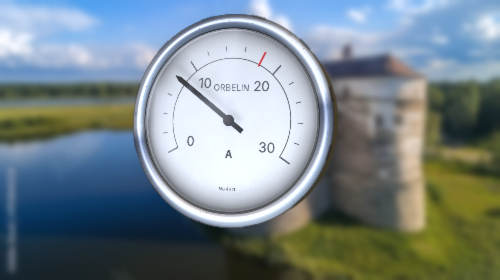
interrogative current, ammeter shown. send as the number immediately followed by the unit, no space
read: 8A
